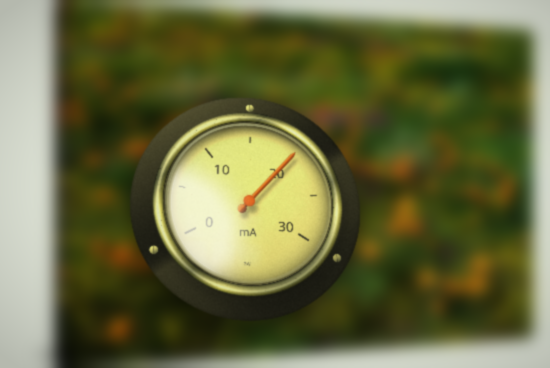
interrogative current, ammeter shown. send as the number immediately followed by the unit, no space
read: 20mA
